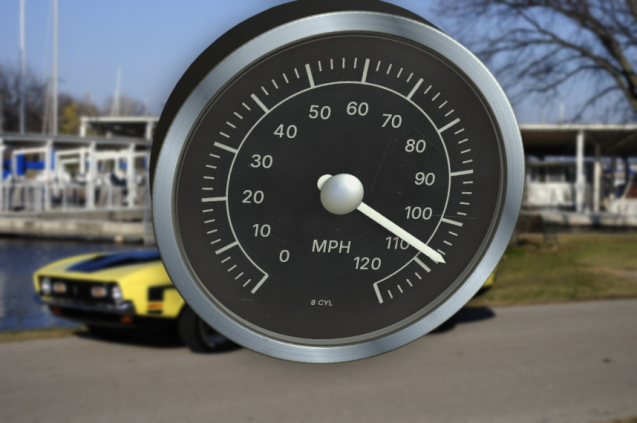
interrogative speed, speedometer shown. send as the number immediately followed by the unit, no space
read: 107mph
